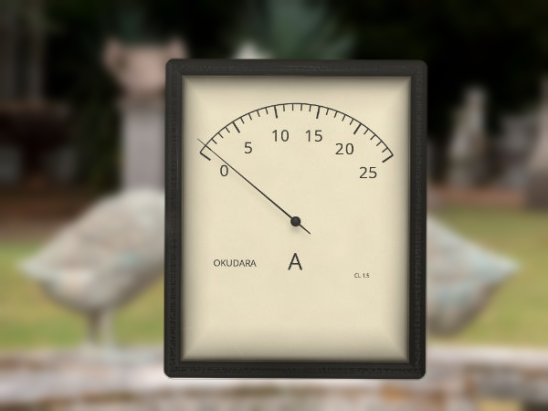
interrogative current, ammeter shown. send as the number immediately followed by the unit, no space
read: 1A
